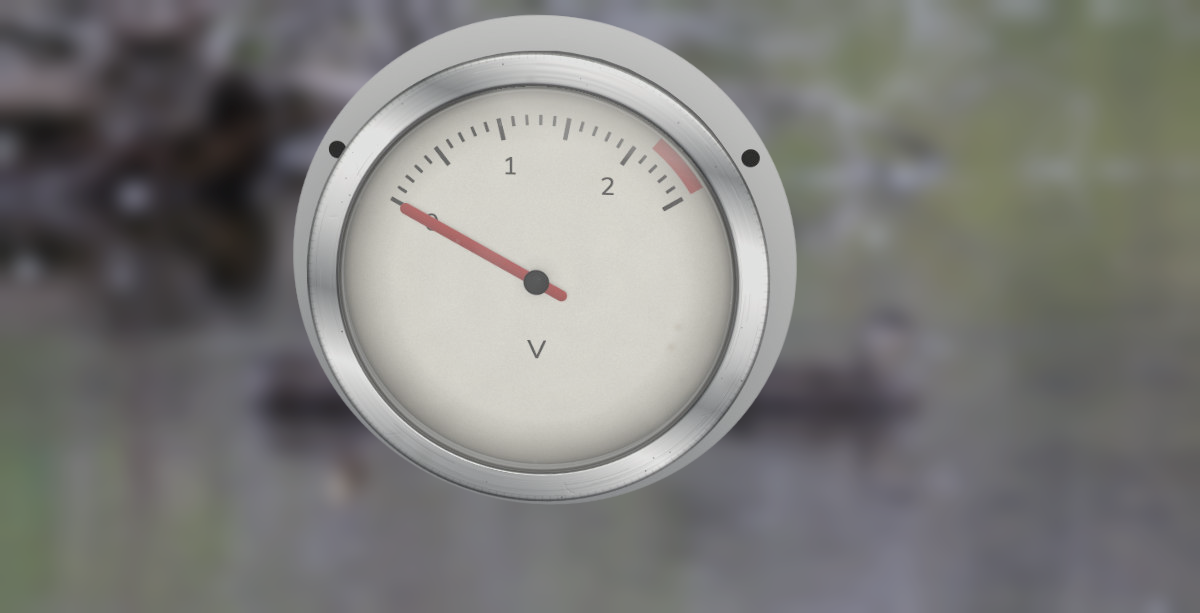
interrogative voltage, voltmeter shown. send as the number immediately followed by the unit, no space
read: 0V
